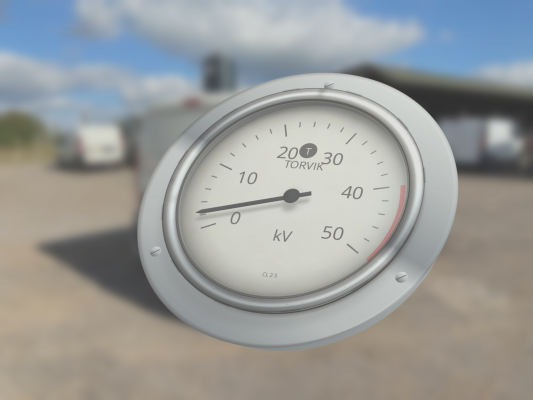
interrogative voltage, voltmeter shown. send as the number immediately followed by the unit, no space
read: 2kV
